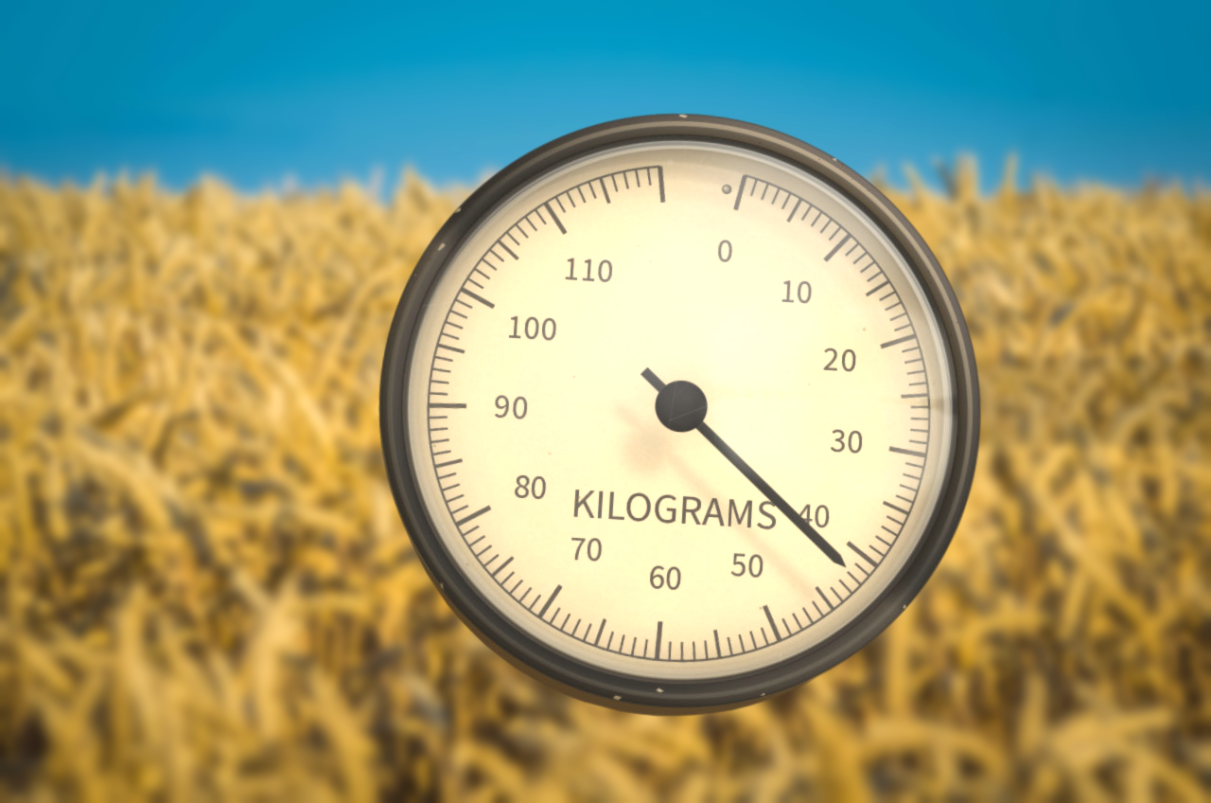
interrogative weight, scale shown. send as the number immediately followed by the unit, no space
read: 42kg
